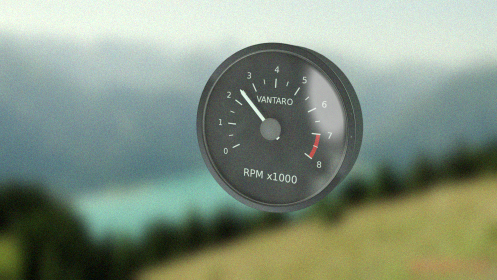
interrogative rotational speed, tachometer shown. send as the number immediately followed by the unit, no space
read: 2500rpm
